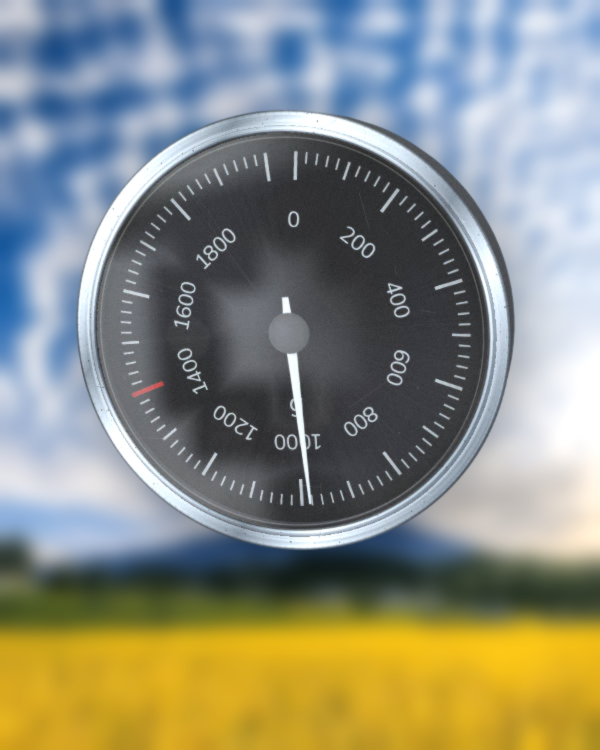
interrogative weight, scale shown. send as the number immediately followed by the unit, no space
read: 980g
